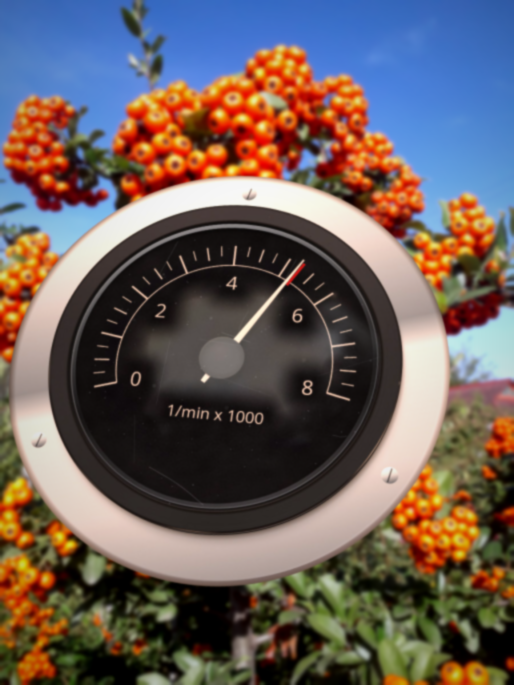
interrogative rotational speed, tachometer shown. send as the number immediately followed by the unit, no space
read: 5250rpm
